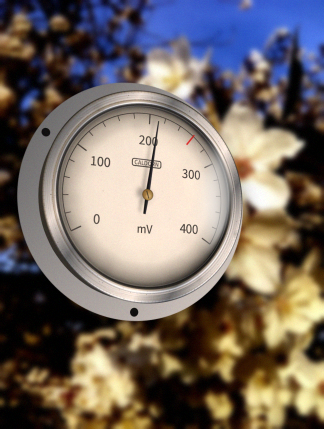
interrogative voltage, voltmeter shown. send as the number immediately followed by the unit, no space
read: 210mV
